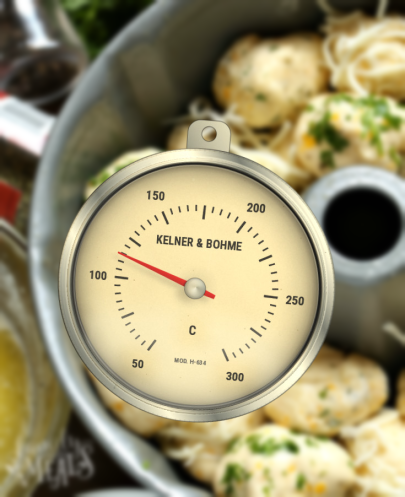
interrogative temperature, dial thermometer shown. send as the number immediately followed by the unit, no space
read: 115°C
